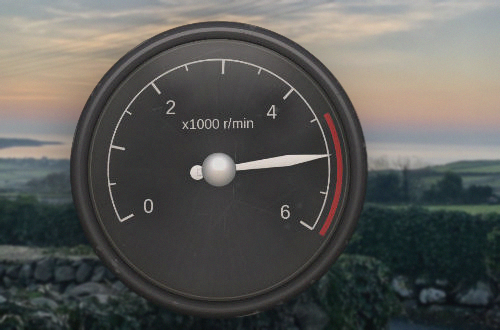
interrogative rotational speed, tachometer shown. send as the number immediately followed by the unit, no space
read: 5000rpm
